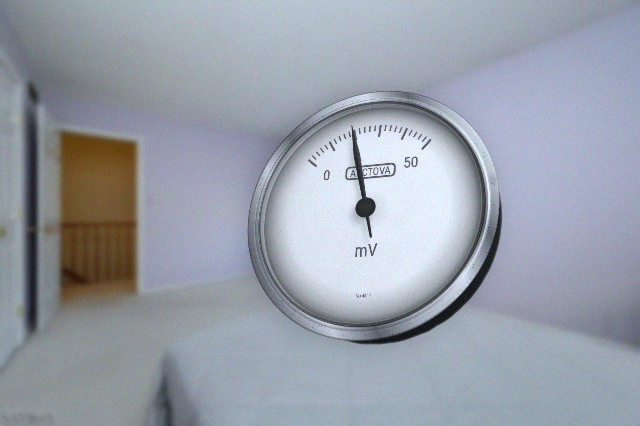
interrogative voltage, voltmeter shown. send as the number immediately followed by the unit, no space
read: 20mV
